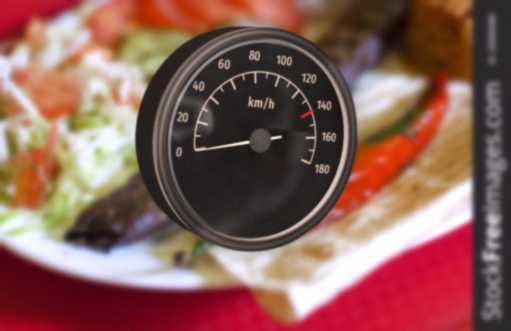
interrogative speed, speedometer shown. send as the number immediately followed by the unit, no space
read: 0km/h
